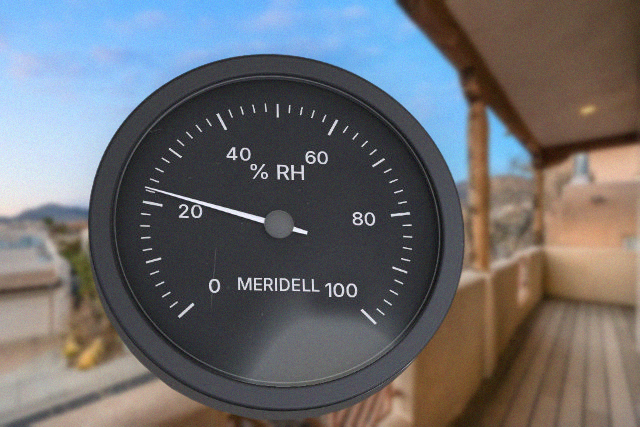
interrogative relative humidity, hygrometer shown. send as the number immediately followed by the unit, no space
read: 22%
